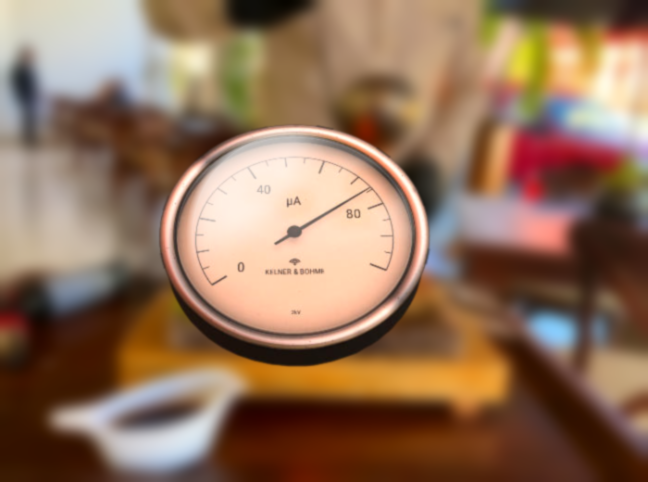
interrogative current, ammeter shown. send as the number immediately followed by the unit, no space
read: 75µA
